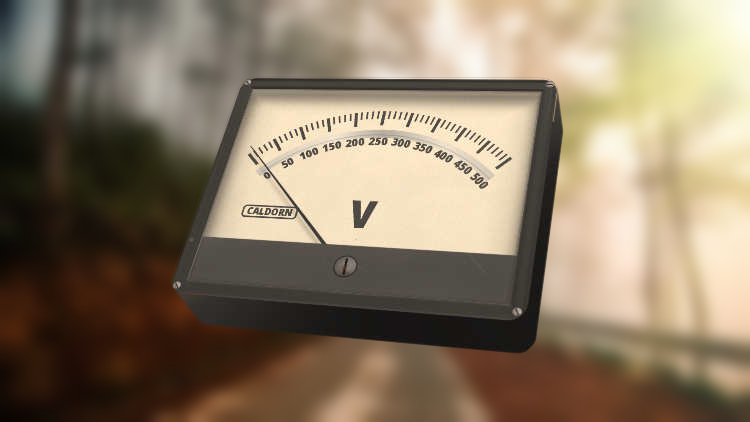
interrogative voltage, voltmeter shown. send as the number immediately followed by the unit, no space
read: 10V
